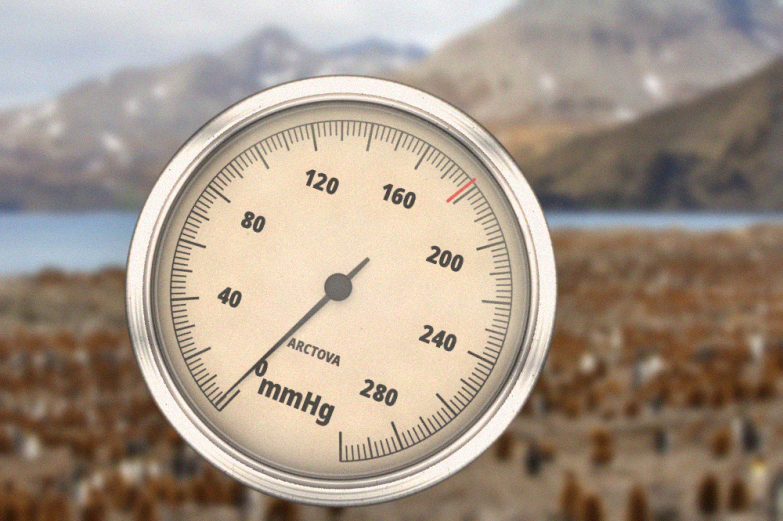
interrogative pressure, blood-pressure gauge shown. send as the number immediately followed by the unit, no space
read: 2mmHg
